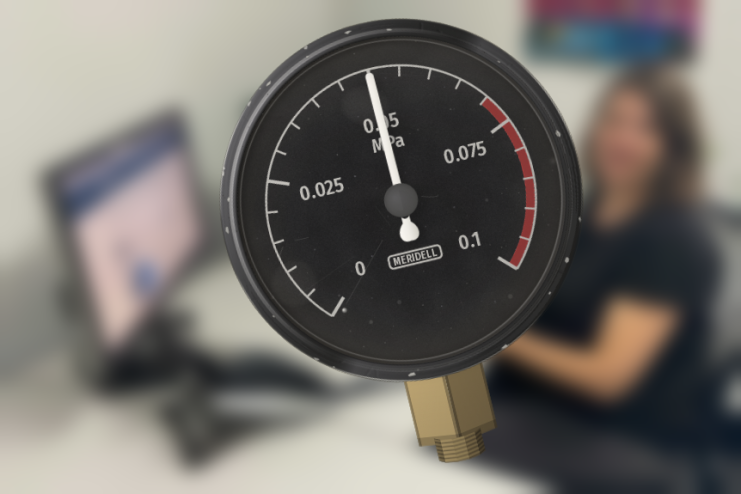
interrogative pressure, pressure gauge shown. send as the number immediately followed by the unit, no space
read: 0.05MPa
